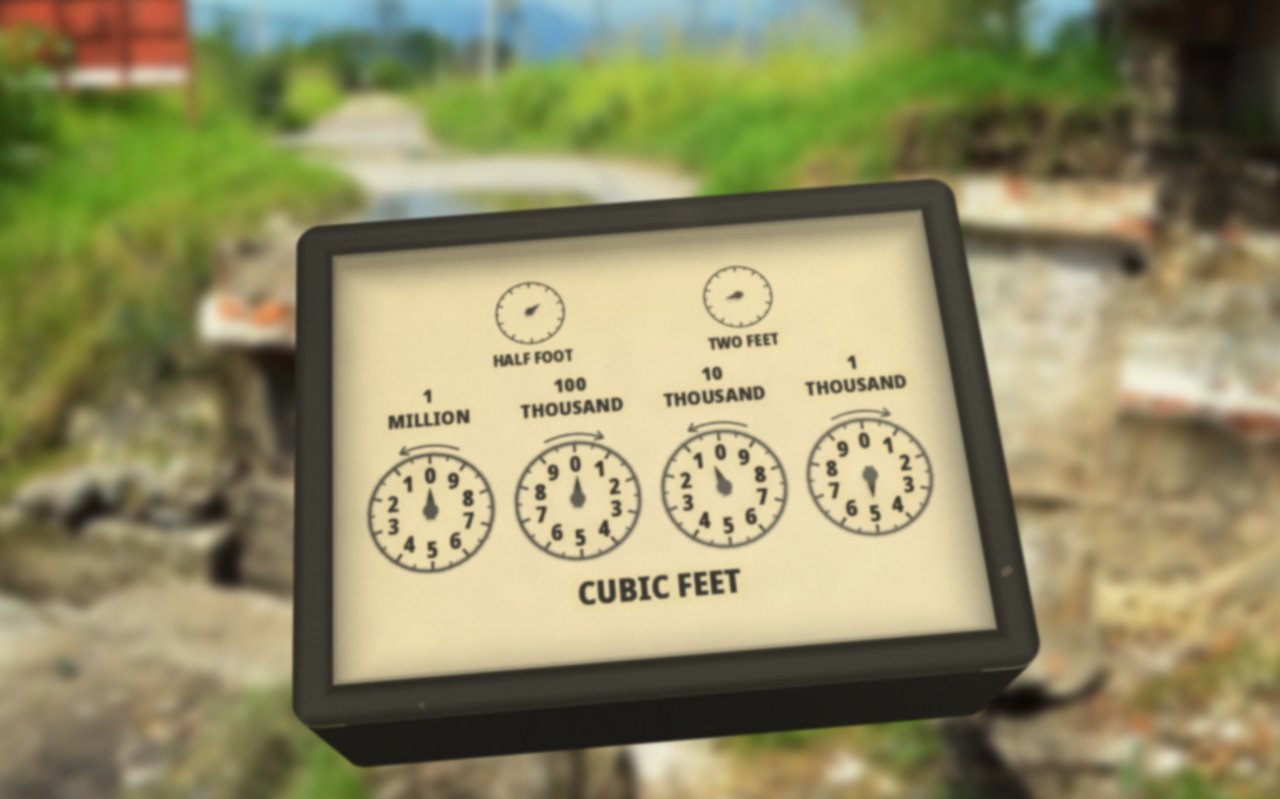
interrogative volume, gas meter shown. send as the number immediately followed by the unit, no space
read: 500ft³
